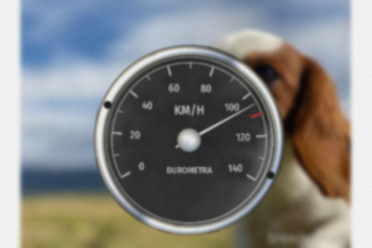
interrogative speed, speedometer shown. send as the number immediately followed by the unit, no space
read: 105km/h
